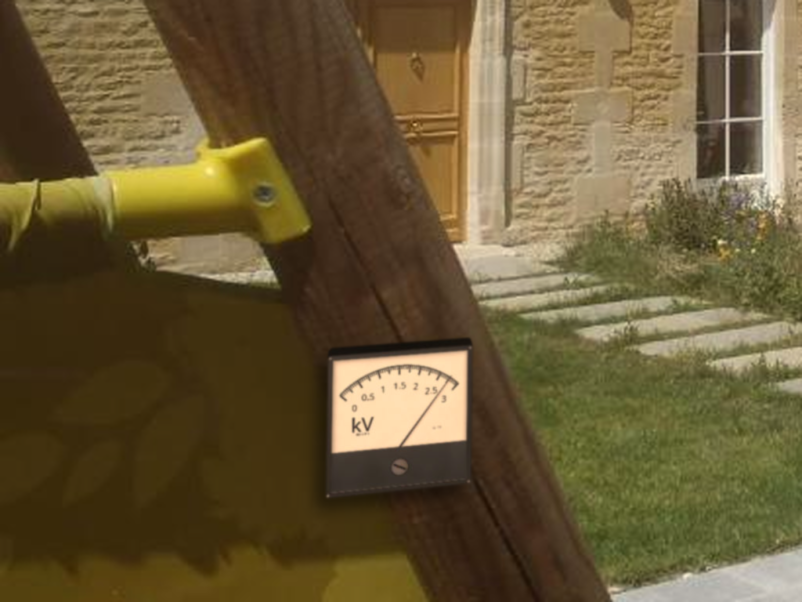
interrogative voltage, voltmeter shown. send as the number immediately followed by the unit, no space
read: 2.75kV
